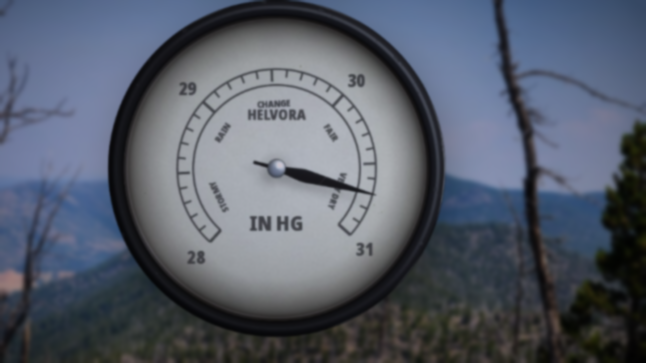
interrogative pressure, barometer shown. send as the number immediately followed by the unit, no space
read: 30.7inHg
